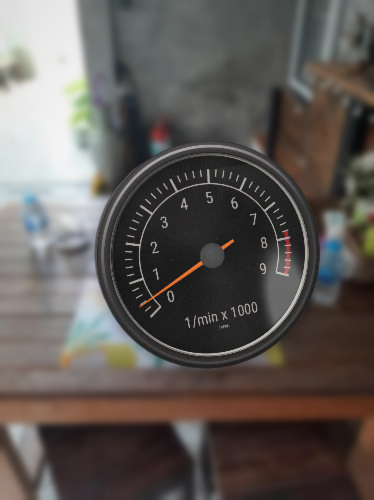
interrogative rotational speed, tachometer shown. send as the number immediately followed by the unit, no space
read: 400rpm
